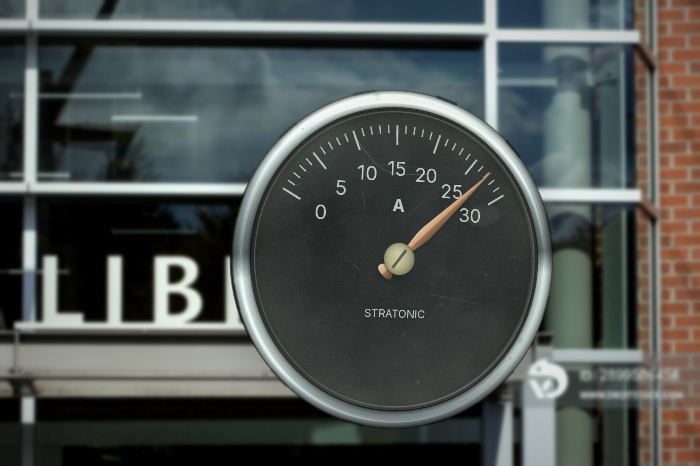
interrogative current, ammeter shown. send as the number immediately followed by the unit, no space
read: 27A
